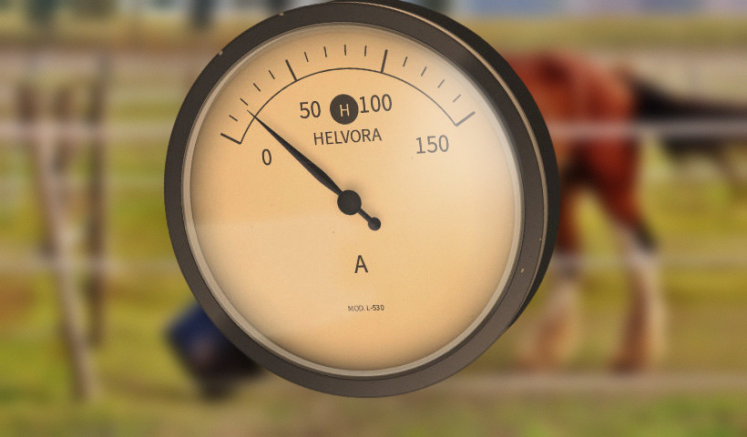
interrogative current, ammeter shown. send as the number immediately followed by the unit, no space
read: 20A
